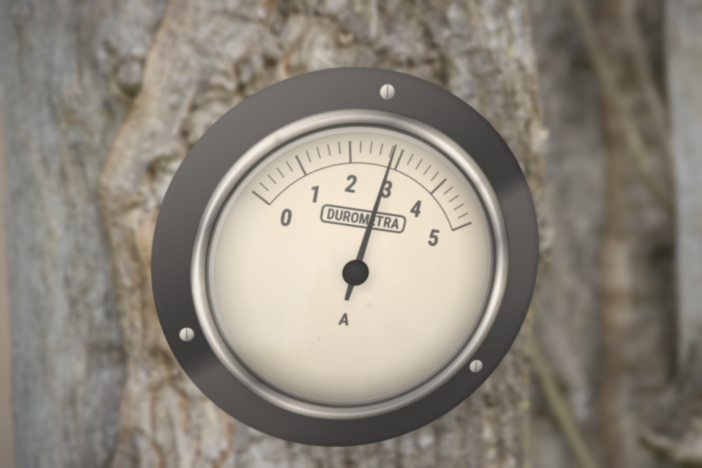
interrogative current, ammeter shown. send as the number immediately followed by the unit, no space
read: 2.8A
